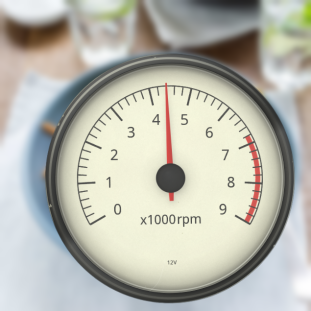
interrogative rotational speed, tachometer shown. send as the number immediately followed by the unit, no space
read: 4400rpm
